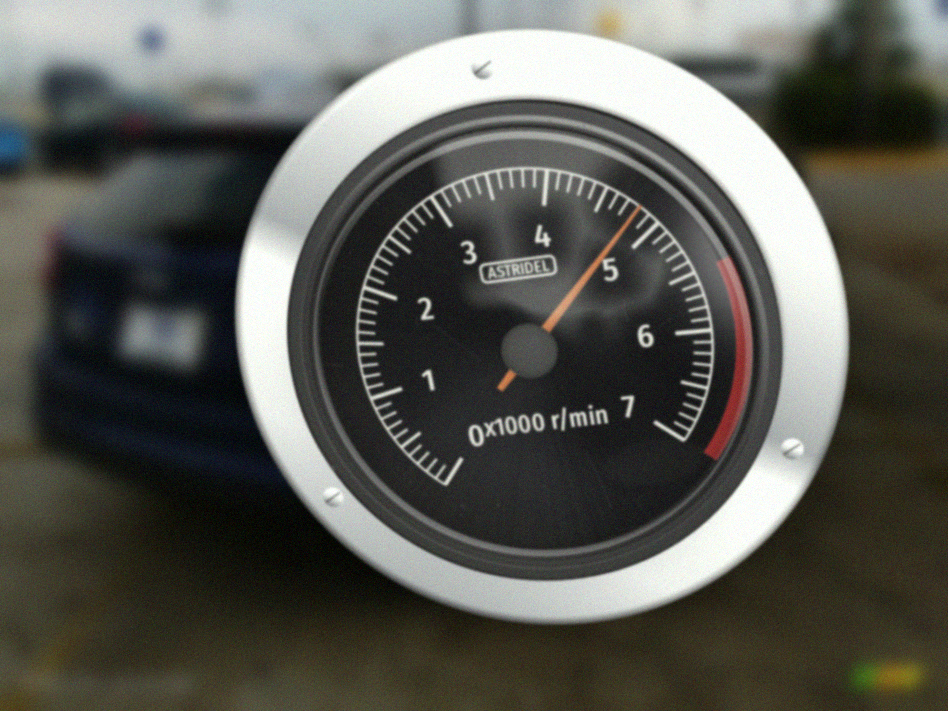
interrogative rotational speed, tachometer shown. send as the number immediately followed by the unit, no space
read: 4800rpm
